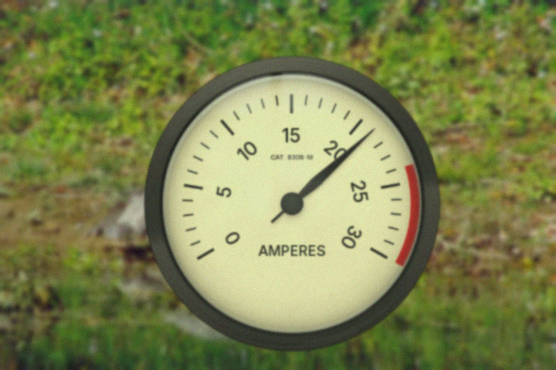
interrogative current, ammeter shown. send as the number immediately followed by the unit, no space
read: 21A
